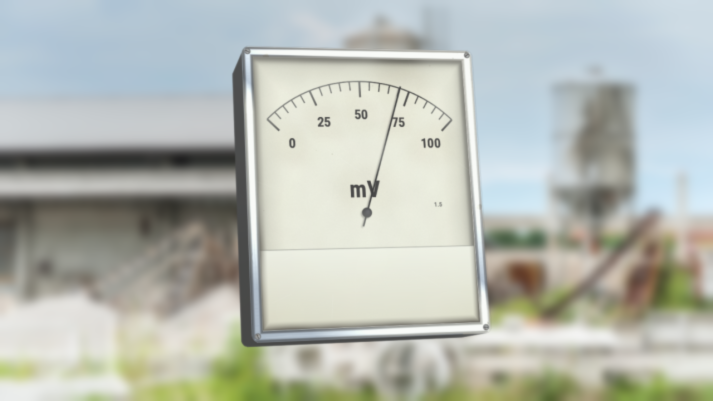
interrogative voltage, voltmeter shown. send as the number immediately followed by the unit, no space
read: 70mV
